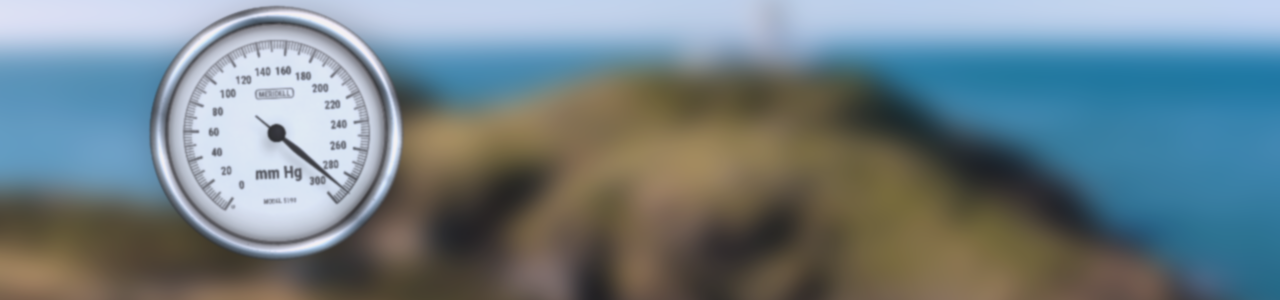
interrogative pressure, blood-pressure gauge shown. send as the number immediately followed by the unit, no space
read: 290mmHg
